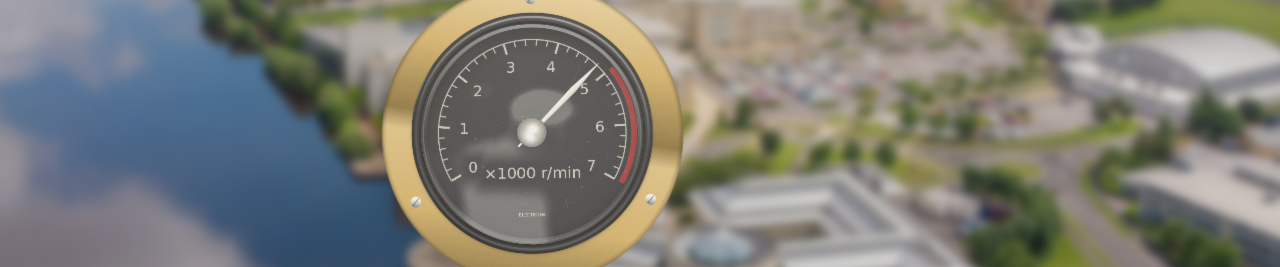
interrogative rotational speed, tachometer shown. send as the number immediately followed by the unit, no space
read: 4800rpm
